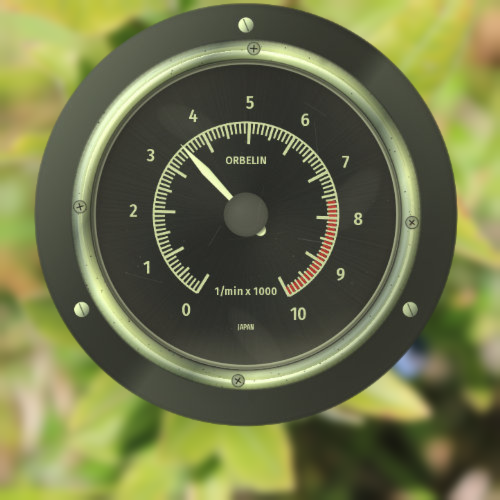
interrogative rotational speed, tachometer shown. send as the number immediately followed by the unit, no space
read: 3500rpm
